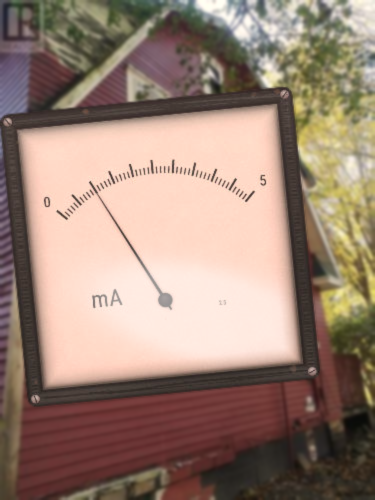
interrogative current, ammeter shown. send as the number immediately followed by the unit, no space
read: 1mA
